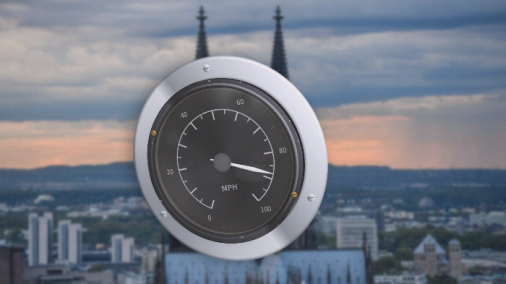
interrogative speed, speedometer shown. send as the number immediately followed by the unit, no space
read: 87.5mph
